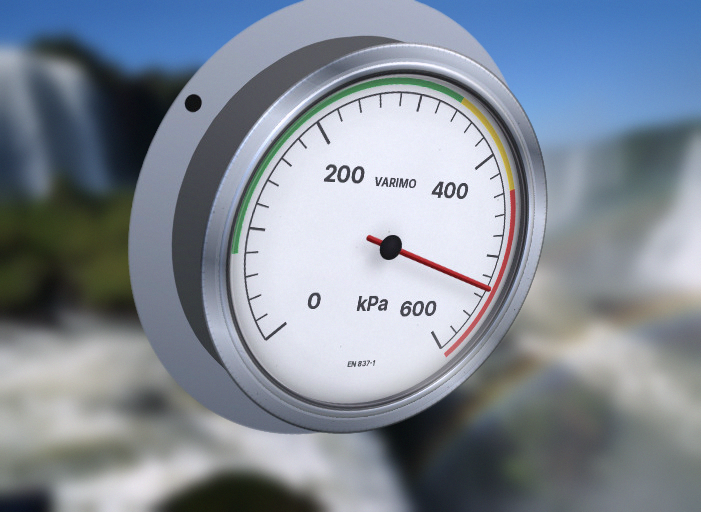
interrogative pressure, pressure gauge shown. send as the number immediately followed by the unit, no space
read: 530kPa
